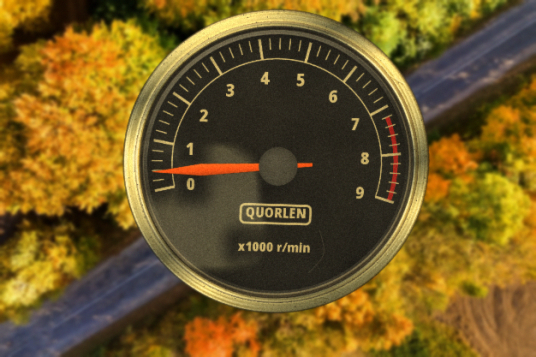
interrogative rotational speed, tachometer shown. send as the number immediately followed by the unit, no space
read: 400rpm
